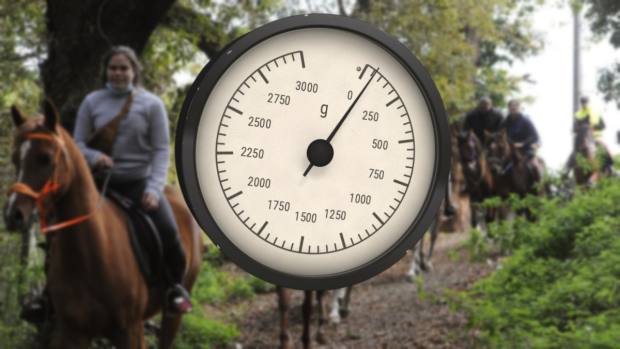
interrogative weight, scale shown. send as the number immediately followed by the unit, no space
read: 50g
